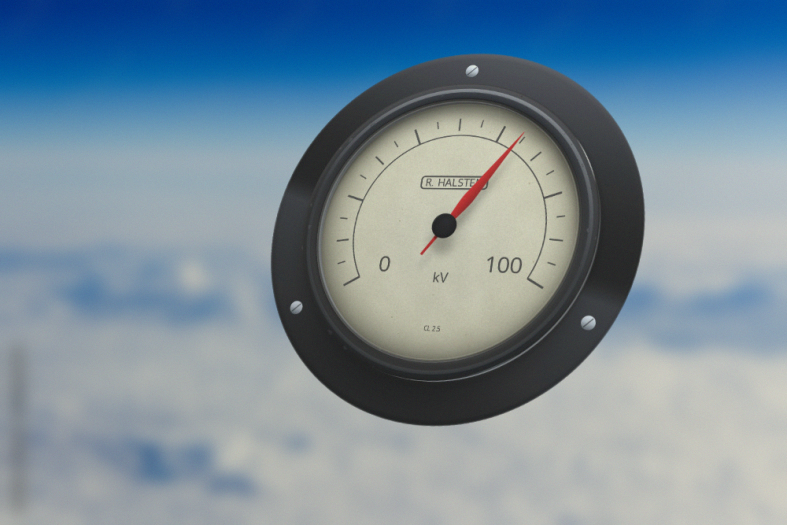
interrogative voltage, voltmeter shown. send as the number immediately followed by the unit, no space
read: 65kV
